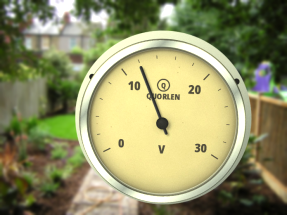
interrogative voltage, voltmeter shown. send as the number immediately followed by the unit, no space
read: 12V
